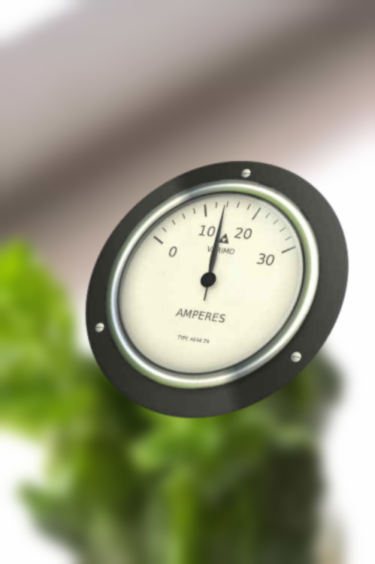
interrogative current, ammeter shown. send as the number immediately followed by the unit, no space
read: 14A
